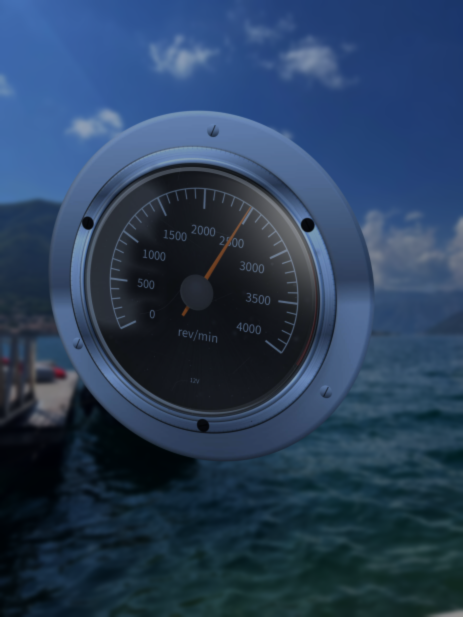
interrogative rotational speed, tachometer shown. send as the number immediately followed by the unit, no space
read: 2500rpm
